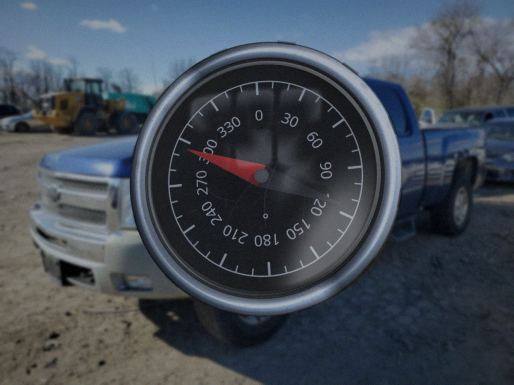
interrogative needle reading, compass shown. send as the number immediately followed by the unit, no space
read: 295°
